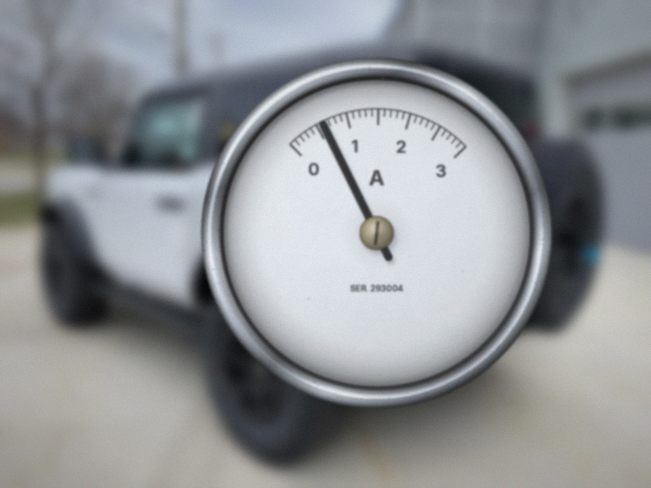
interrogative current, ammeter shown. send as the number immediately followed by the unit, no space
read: 0.6A
